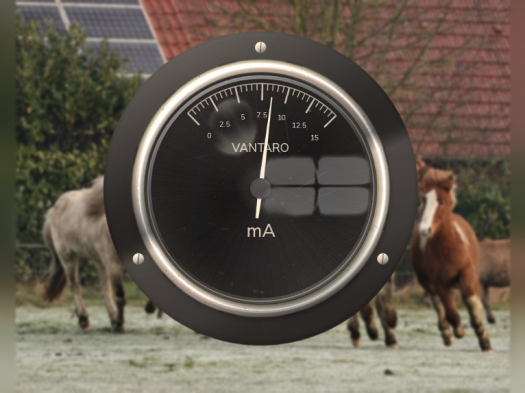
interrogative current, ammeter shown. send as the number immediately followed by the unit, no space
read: 8.5mA
